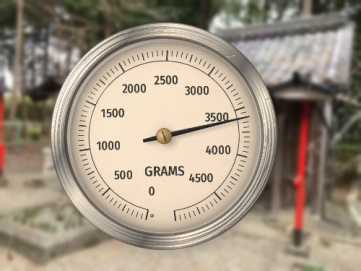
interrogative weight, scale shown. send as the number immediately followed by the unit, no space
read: 3600g
